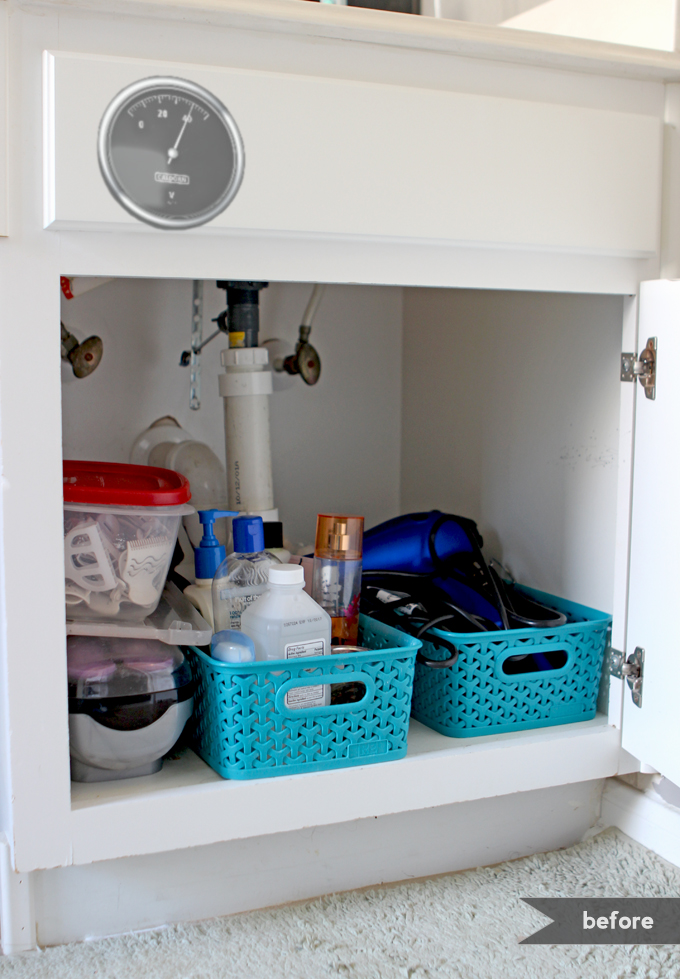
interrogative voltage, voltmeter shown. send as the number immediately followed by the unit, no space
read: 40V
